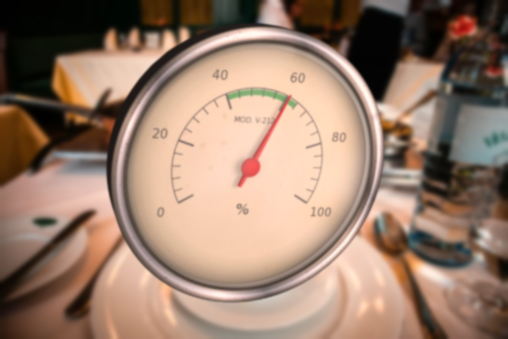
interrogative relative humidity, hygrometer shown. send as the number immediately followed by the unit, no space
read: 60%
